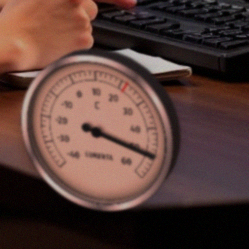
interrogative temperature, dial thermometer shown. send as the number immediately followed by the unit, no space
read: 50°C
